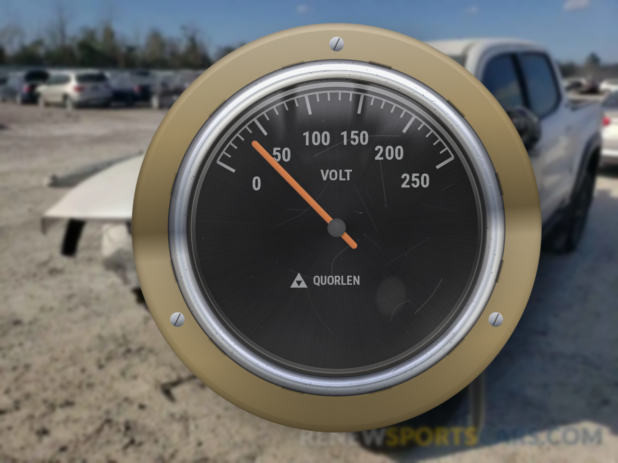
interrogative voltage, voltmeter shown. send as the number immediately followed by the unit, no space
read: 35V
